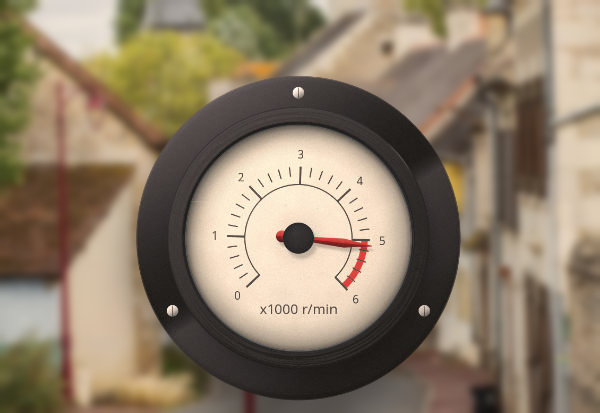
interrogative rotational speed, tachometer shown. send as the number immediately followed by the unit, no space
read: 5100rpm
